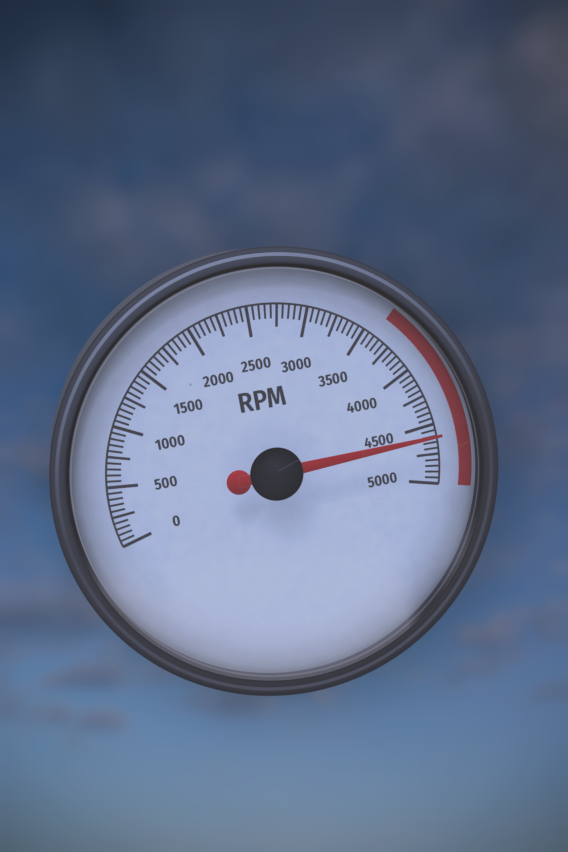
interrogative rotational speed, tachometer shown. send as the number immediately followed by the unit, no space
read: 4600rpm
